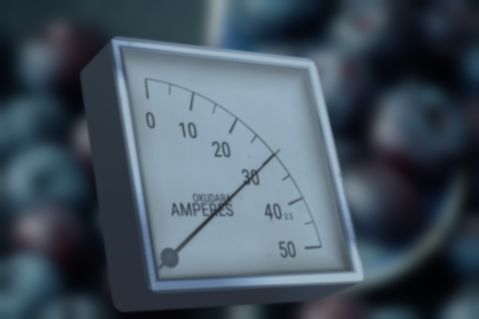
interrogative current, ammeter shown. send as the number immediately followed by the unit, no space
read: 30A
